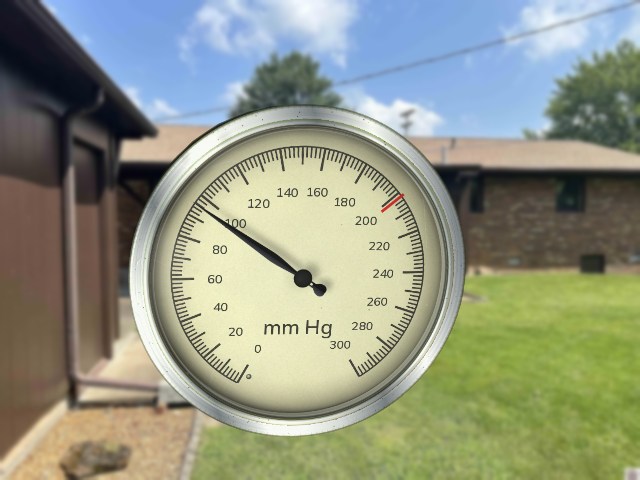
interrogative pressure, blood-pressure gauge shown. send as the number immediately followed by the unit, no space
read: 96mmHg
